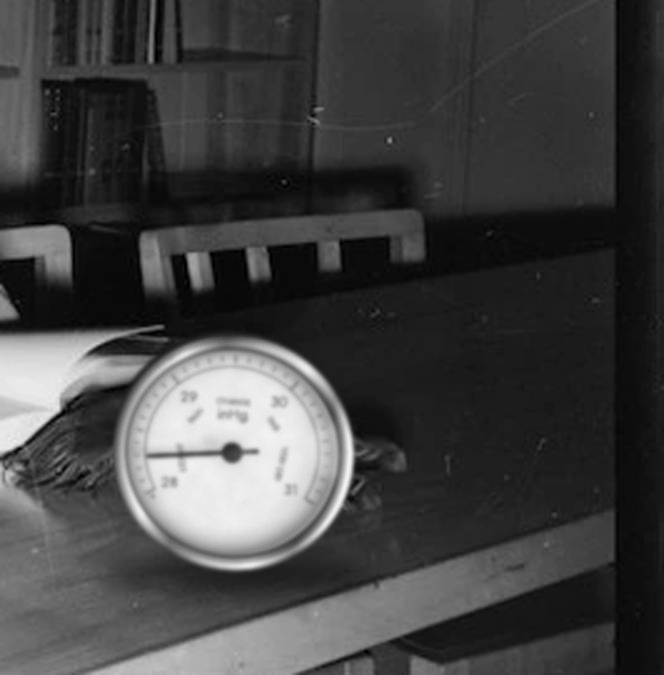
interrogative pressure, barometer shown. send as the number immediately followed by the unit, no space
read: 28.3inHg
